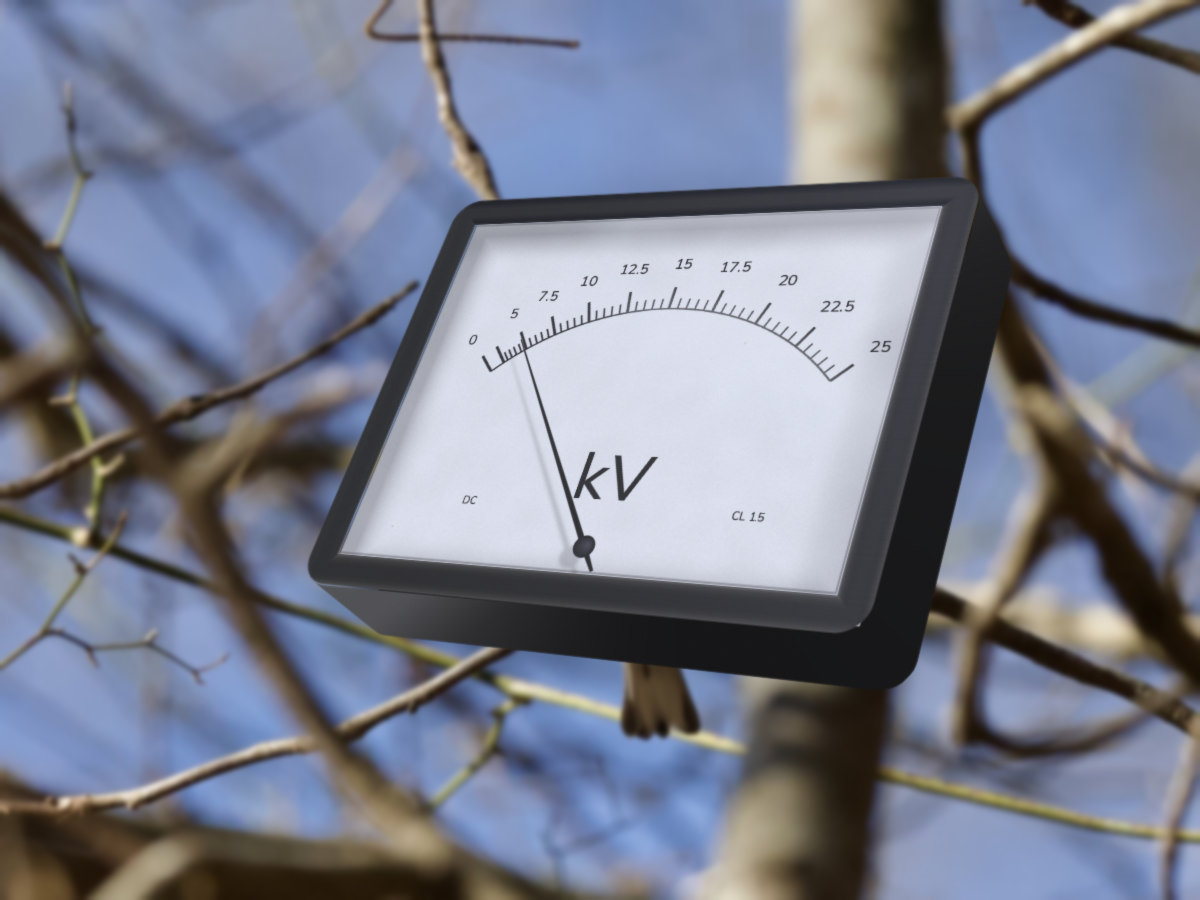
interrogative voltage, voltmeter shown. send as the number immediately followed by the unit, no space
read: 5kV
